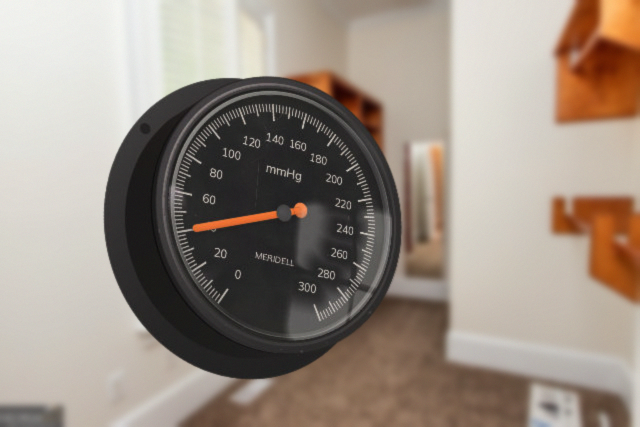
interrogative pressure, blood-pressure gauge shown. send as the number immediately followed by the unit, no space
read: 40mmHg
